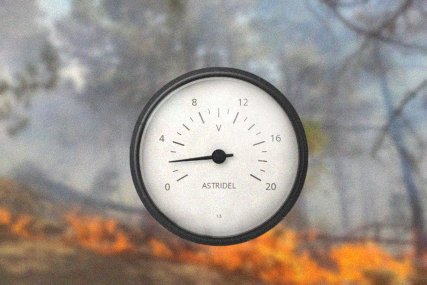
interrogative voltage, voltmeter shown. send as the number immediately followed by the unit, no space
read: 2V
